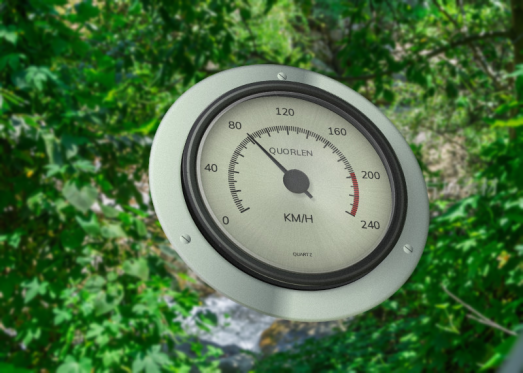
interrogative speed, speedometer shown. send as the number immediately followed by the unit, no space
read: 80km/h
